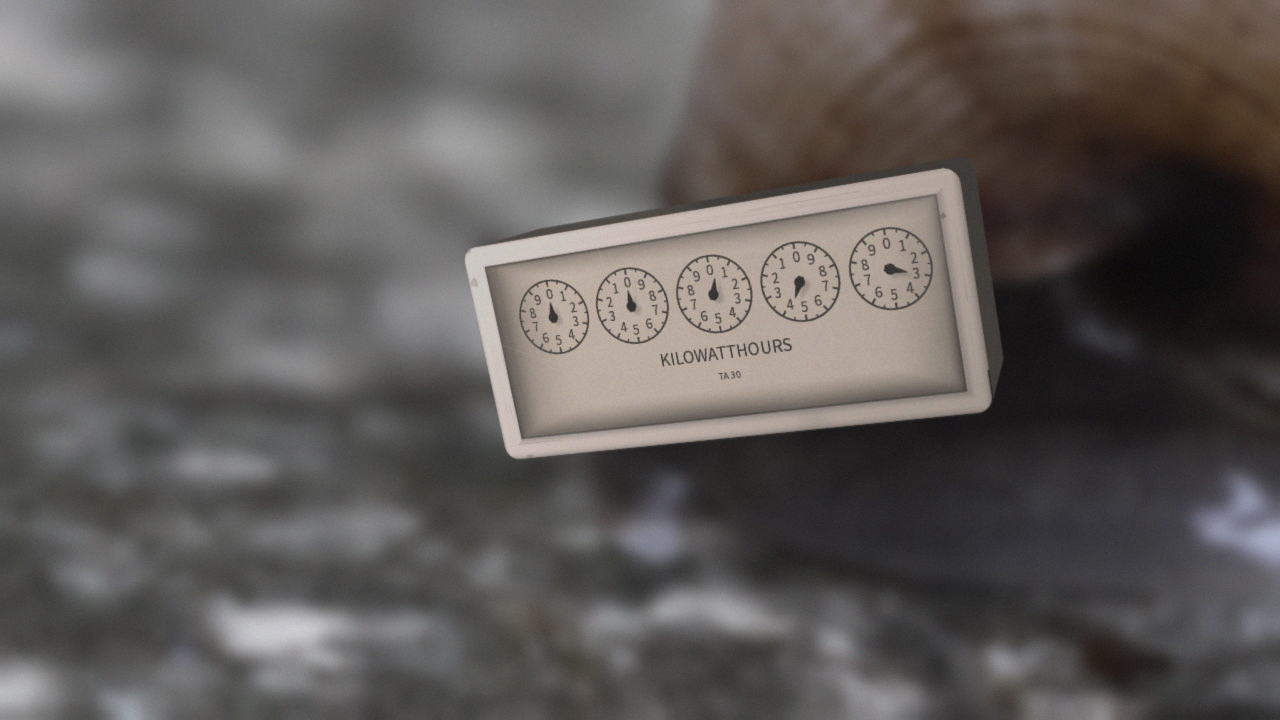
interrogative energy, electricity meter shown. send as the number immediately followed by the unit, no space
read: 43kWh
